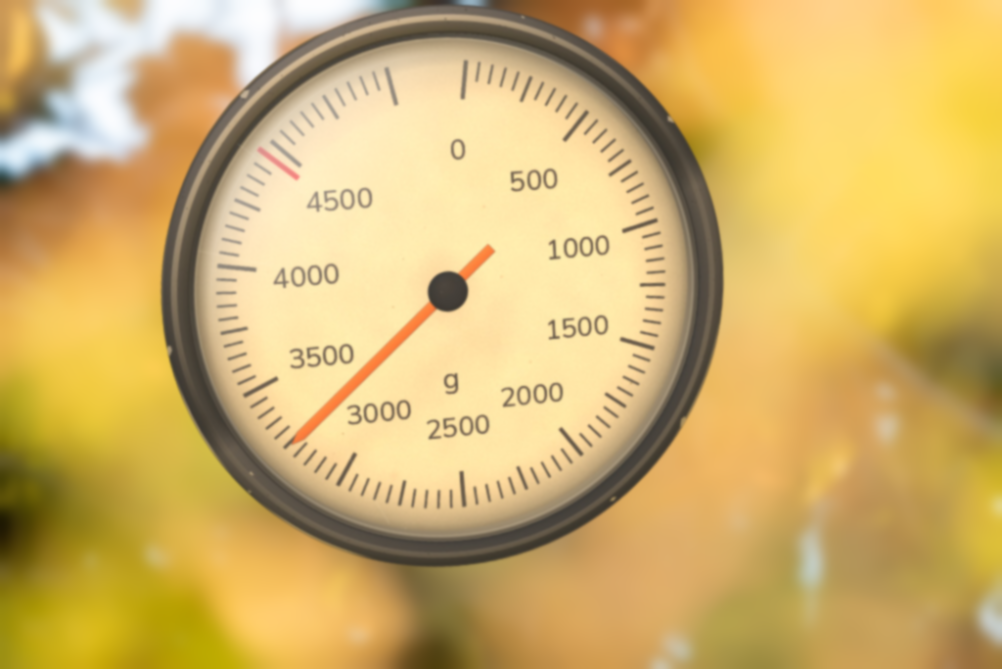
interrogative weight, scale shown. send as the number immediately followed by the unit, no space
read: 3250g
